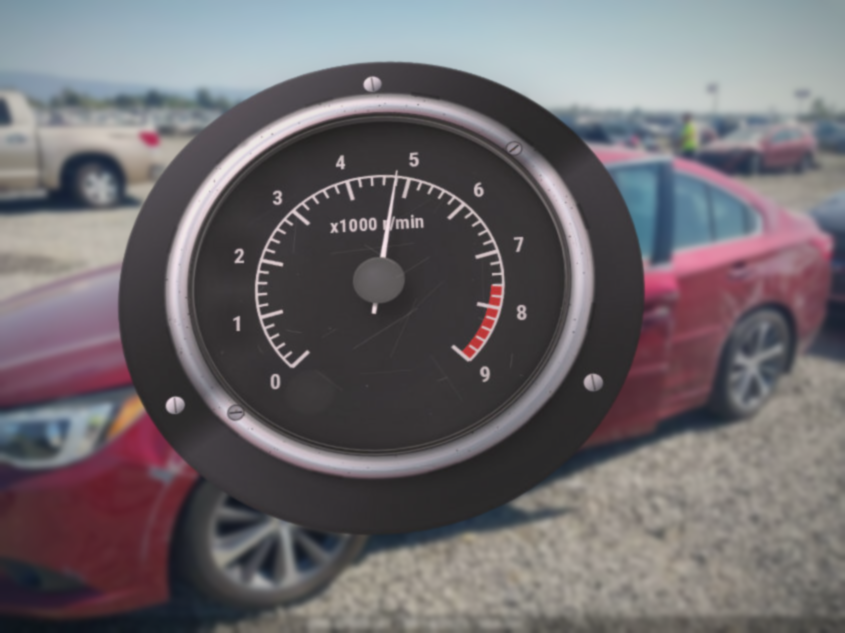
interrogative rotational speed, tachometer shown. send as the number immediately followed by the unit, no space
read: 4800rpm
